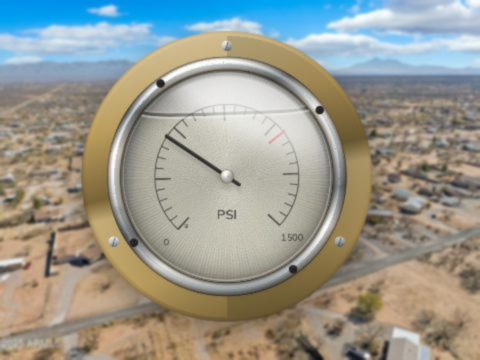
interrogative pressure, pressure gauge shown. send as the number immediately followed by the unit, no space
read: 450psi
